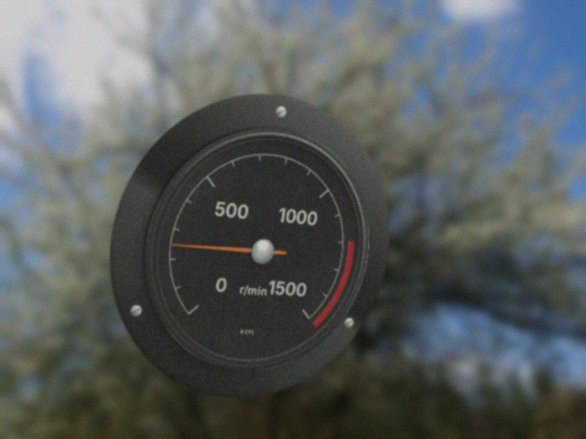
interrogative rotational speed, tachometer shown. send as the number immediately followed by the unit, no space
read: 250rpm
